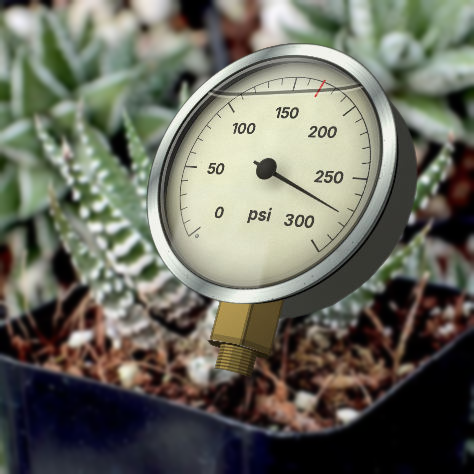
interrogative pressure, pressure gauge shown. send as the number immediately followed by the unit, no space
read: 275psi
